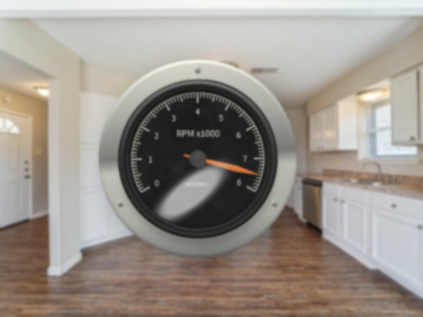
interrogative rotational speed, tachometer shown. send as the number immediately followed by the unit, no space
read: 7500rpm
